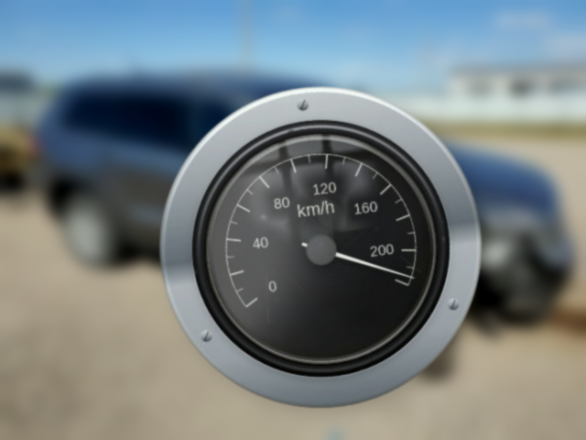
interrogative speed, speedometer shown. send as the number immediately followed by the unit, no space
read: 215km/h
